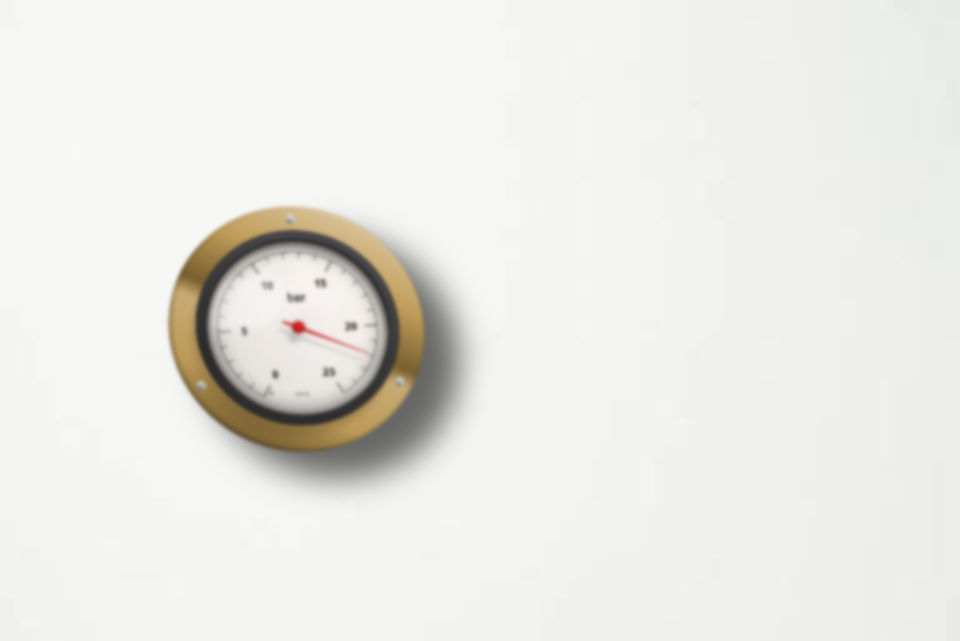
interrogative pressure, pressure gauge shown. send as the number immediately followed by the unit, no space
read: 22bar
